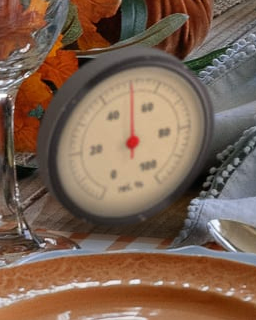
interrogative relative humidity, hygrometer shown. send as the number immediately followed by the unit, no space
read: 50%
